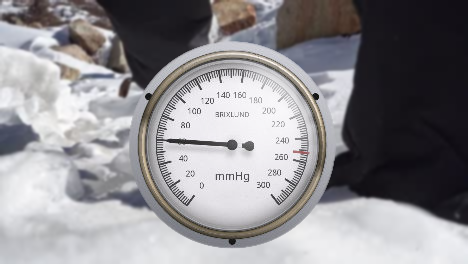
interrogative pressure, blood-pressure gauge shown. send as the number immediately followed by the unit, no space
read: 60mmHg
